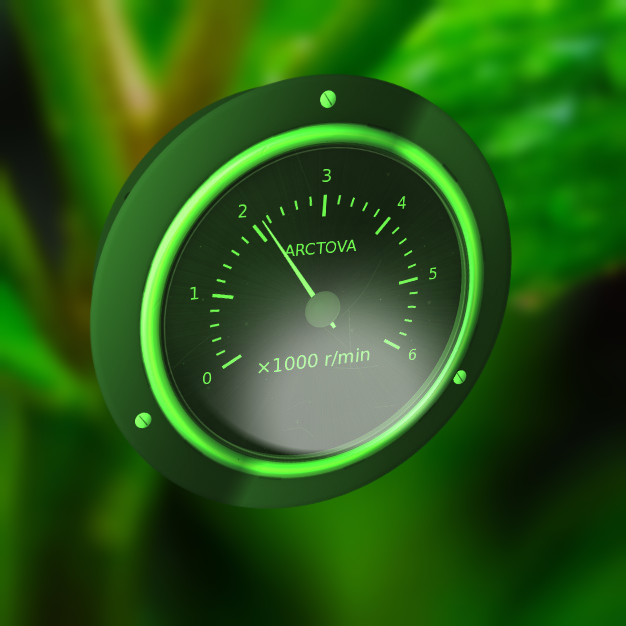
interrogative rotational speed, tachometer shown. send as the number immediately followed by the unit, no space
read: 2100rpm
